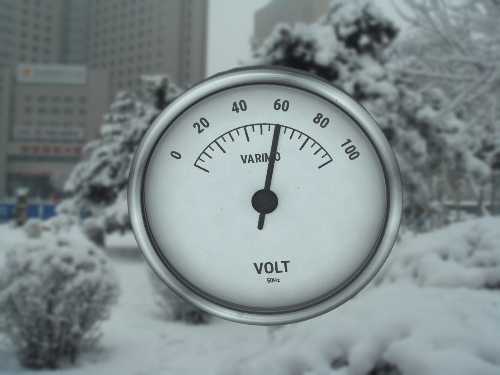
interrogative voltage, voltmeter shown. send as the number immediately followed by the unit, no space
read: 60V
